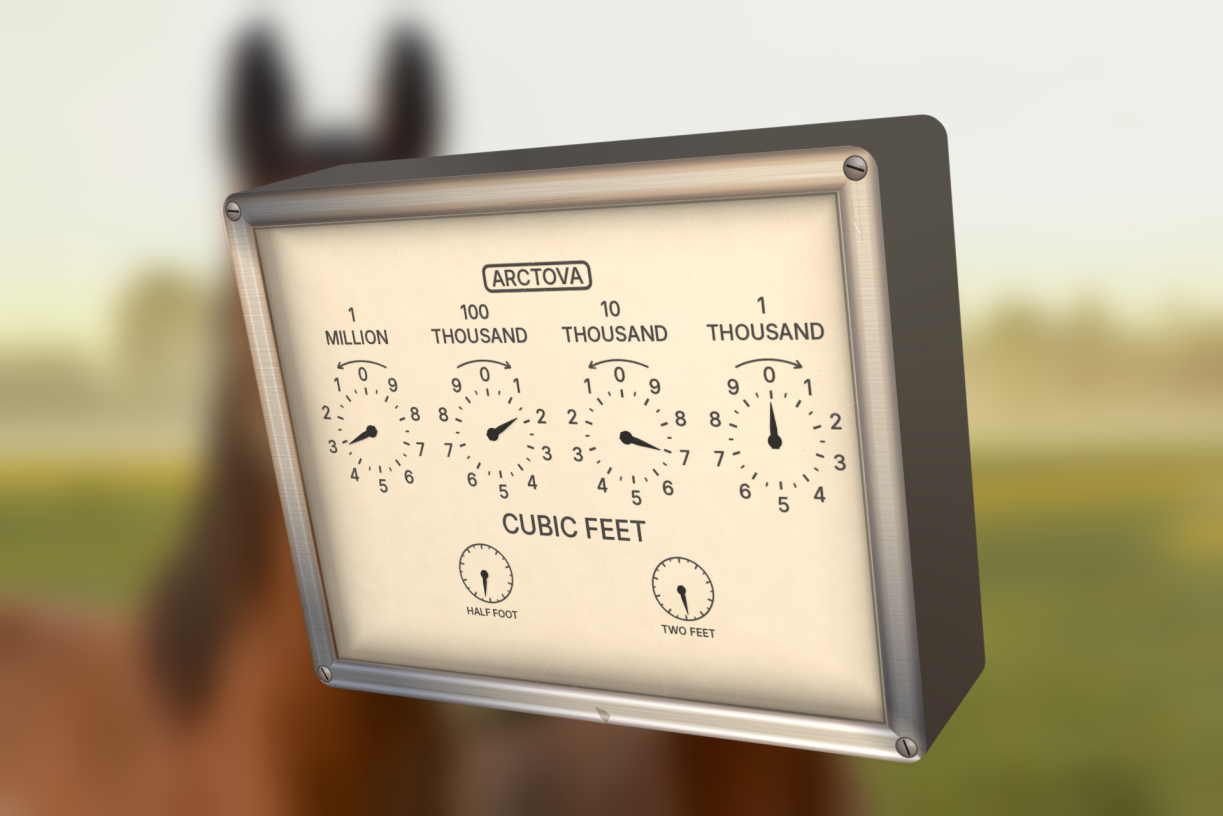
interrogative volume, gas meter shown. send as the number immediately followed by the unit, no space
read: 317000ft³
